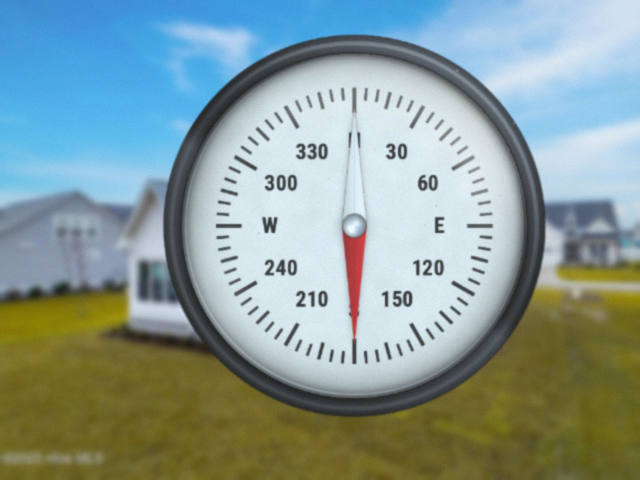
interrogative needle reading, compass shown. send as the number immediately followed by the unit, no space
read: 180°
